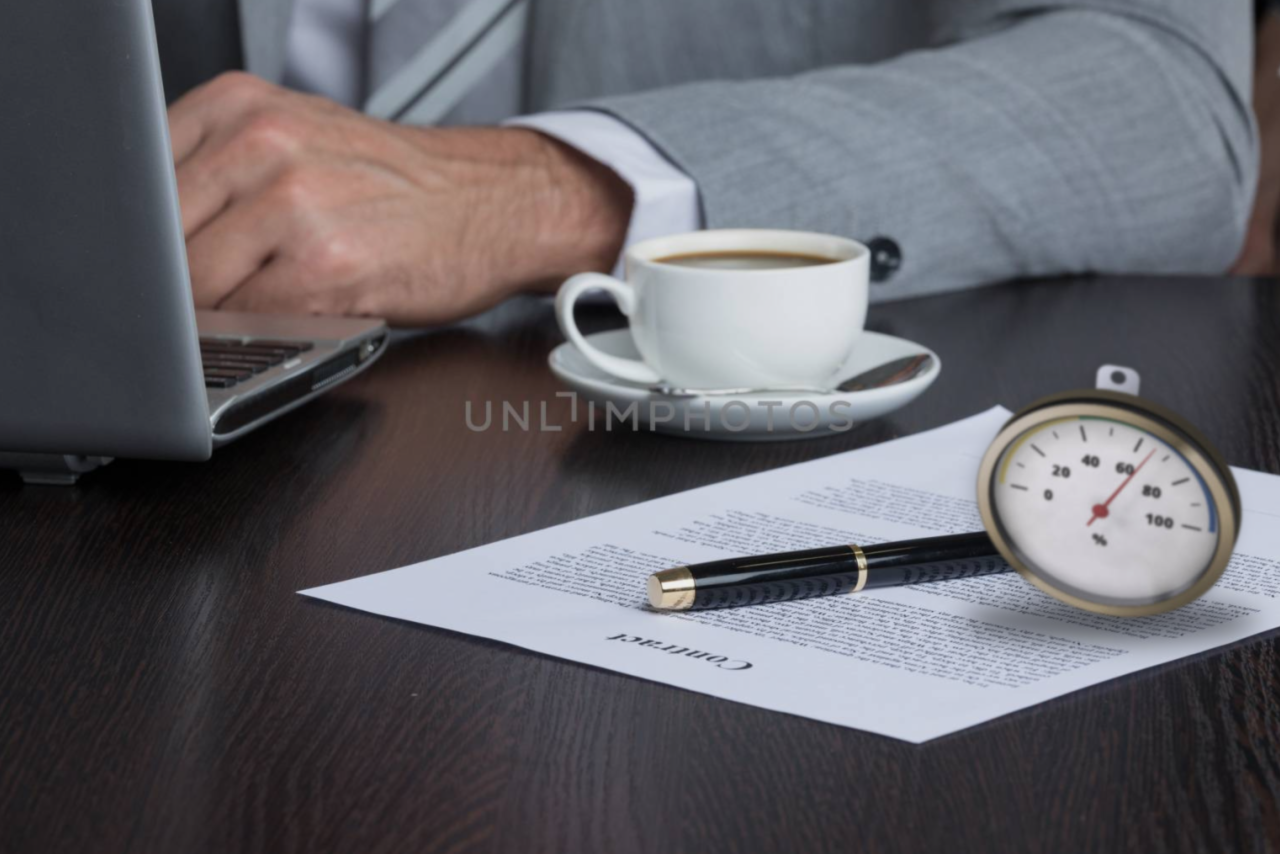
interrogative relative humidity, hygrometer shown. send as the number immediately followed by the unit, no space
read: 65%
